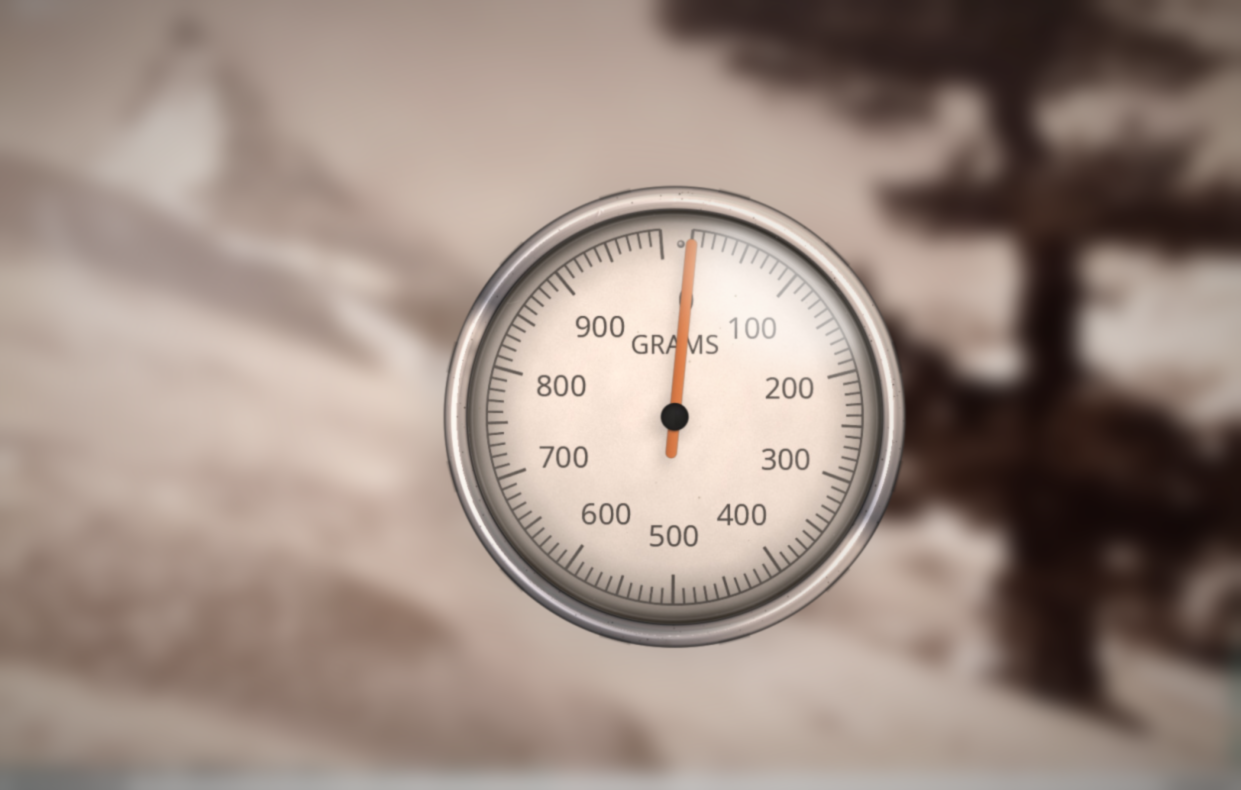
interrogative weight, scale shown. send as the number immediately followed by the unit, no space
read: 0g
